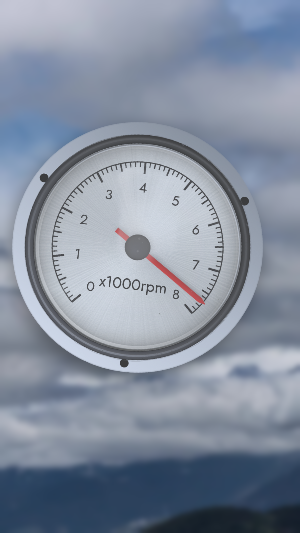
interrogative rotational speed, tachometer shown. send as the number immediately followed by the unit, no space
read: 7700rpm
